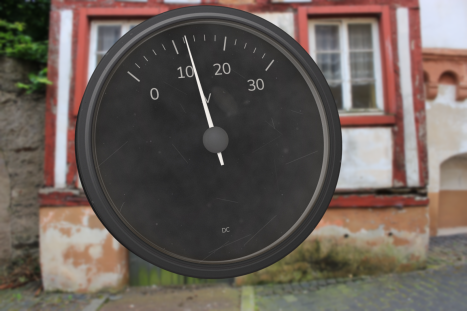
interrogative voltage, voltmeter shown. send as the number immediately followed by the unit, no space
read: 12V
